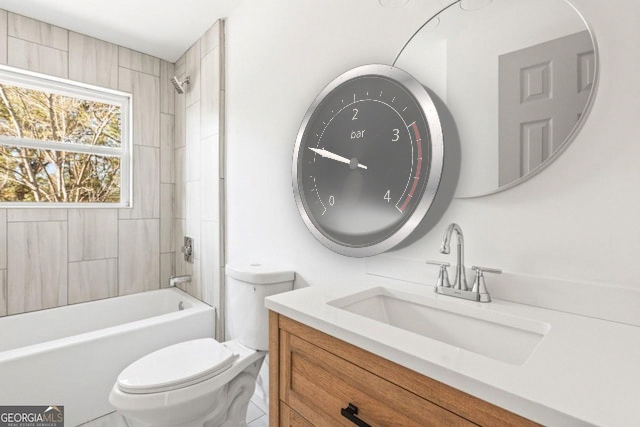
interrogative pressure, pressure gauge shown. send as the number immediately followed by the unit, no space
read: 1bar
